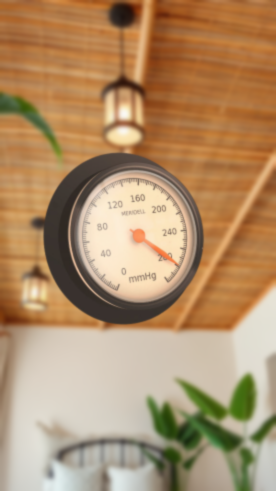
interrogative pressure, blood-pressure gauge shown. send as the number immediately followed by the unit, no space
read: 280mmHg
